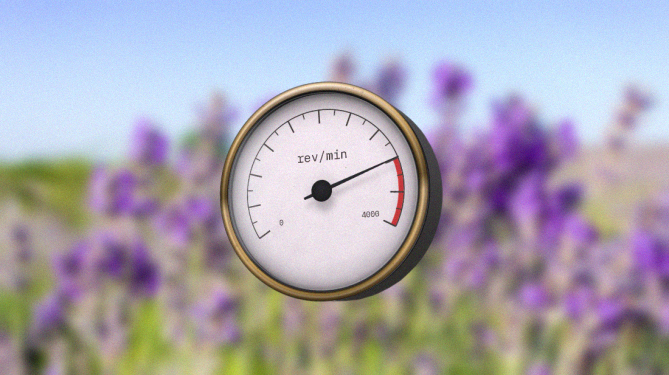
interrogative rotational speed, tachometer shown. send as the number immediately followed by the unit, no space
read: 3200rpm
